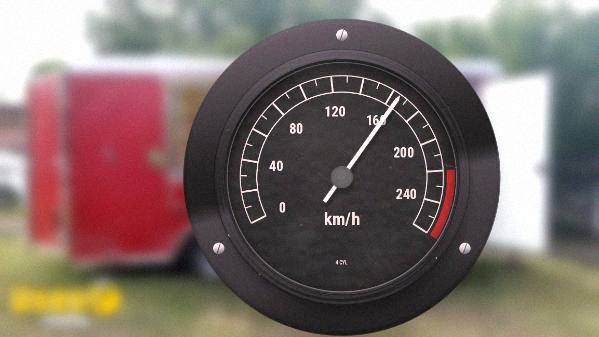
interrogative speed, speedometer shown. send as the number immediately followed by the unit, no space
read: 165km/h
